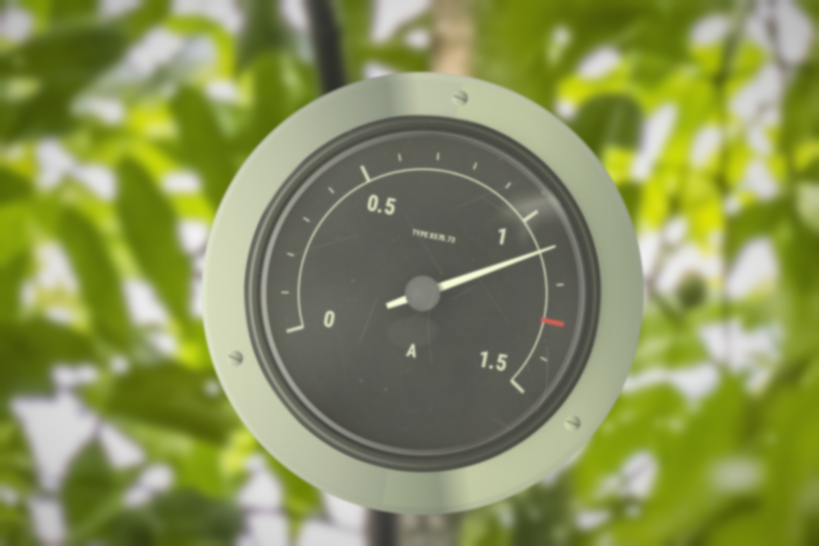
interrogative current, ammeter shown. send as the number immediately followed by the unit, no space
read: 1.1A
